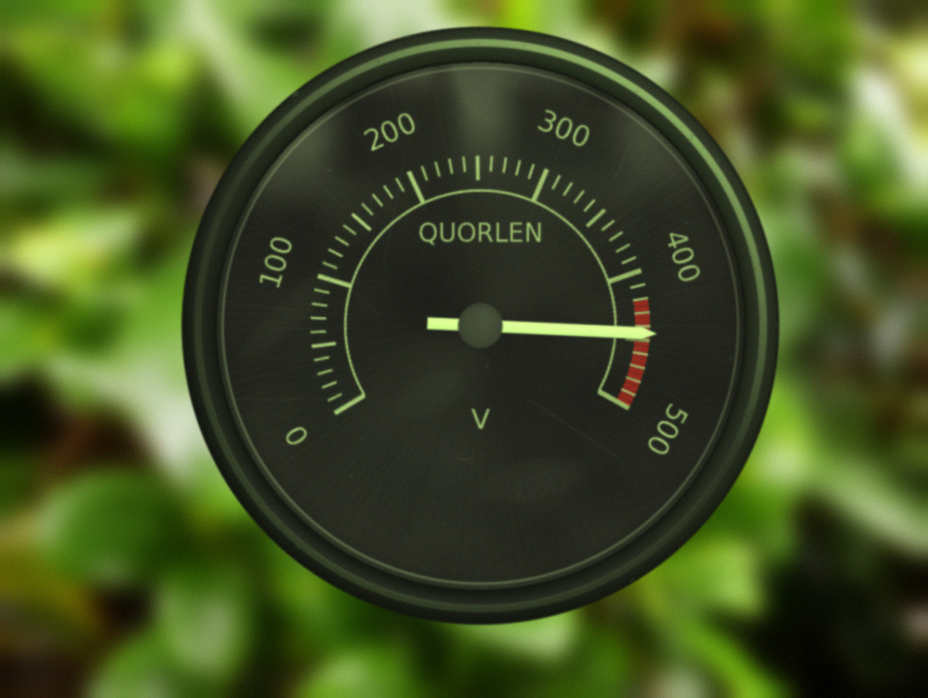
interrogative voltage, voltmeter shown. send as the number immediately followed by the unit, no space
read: 445V
